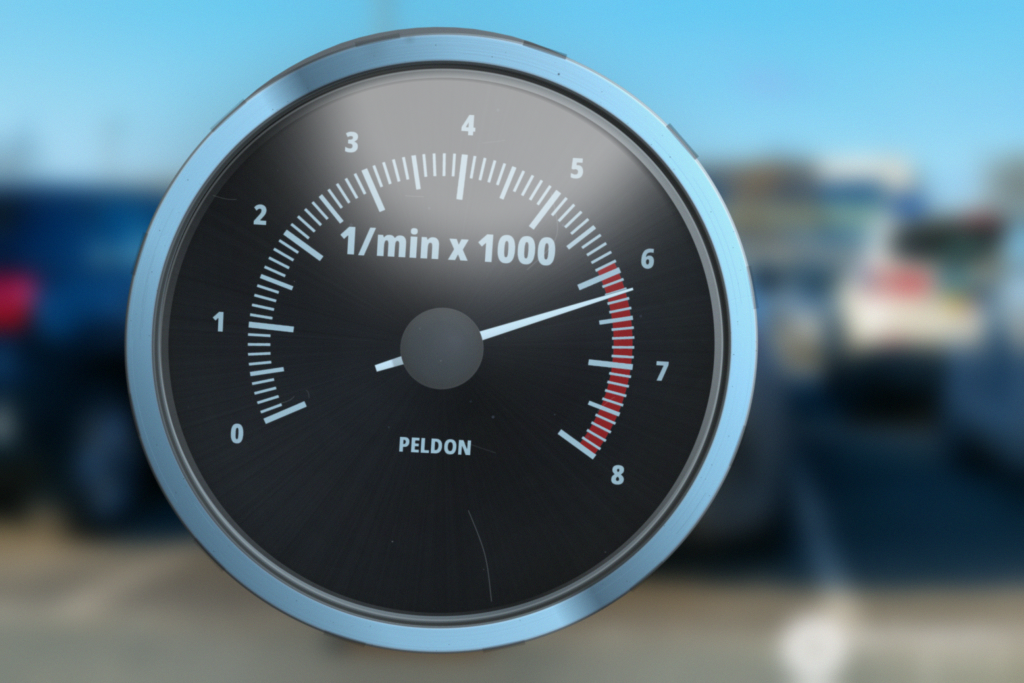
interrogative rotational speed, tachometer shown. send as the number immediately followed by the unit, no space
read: 6200rpm
